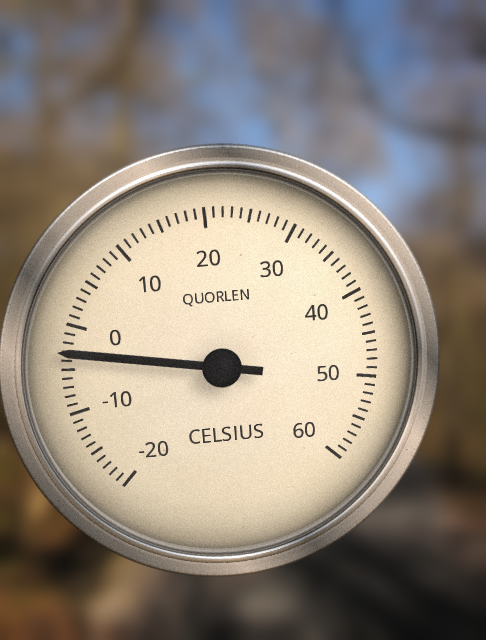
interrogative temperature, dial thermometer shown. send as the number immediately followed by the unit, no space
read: -3°C
